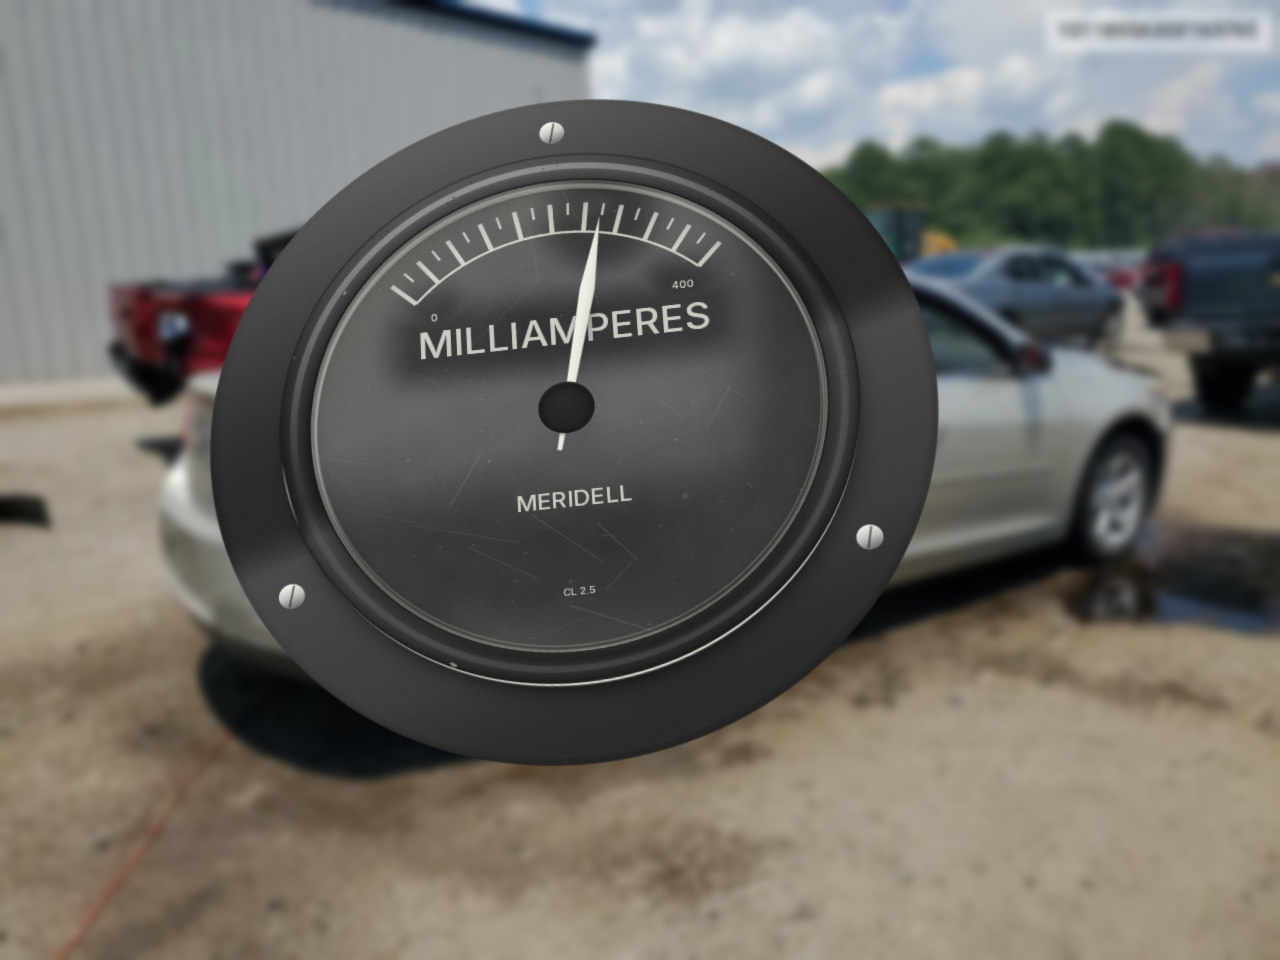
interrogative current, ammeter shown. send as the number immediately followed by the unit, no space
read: 260mA
